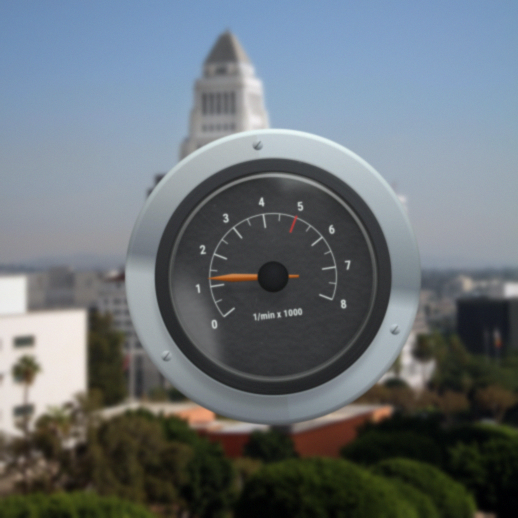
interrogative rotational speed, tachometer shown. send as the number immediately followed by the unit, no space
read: 1250rpm
